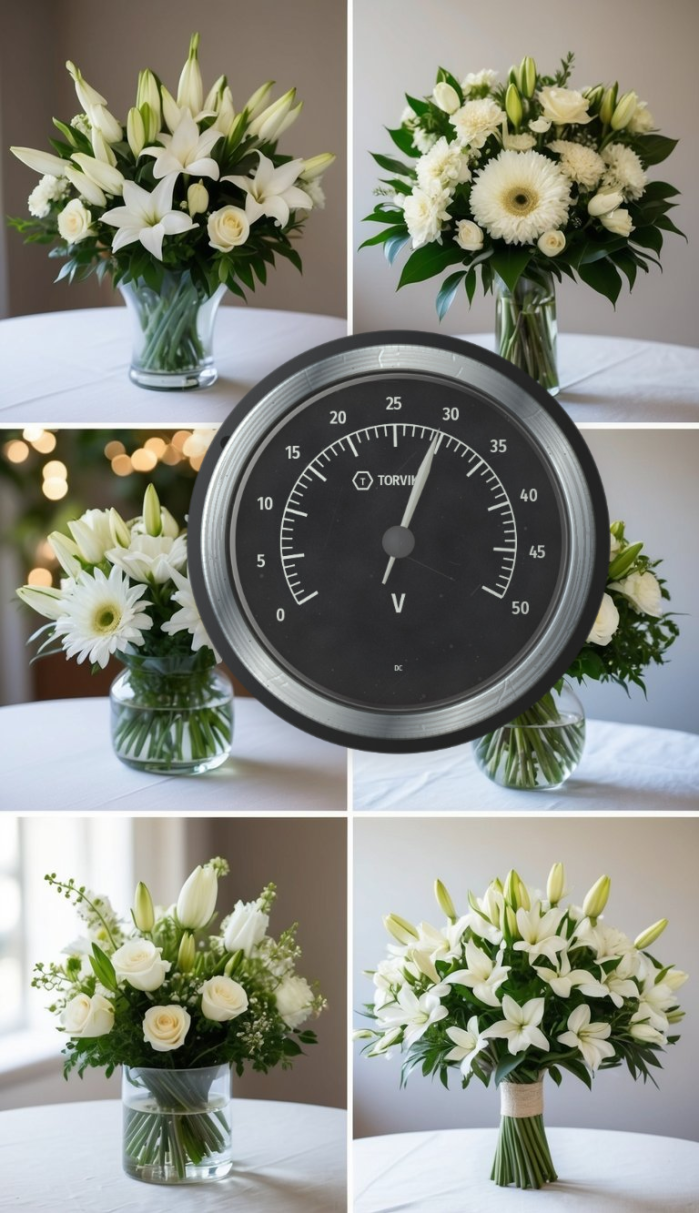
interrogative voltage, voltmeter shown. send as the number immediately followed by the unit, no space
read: 29.5V
